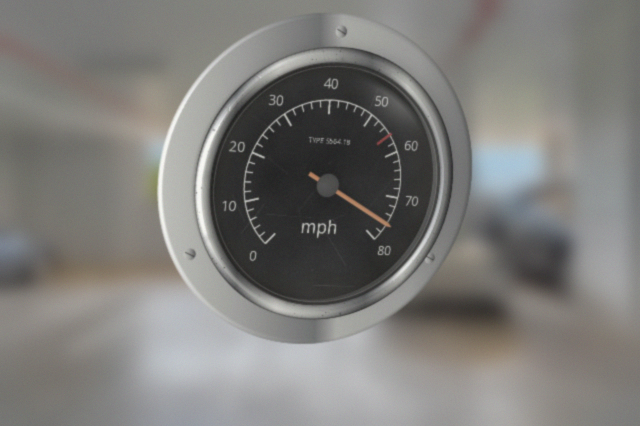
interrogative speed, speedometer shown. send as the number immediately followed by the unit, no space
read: 76mph
